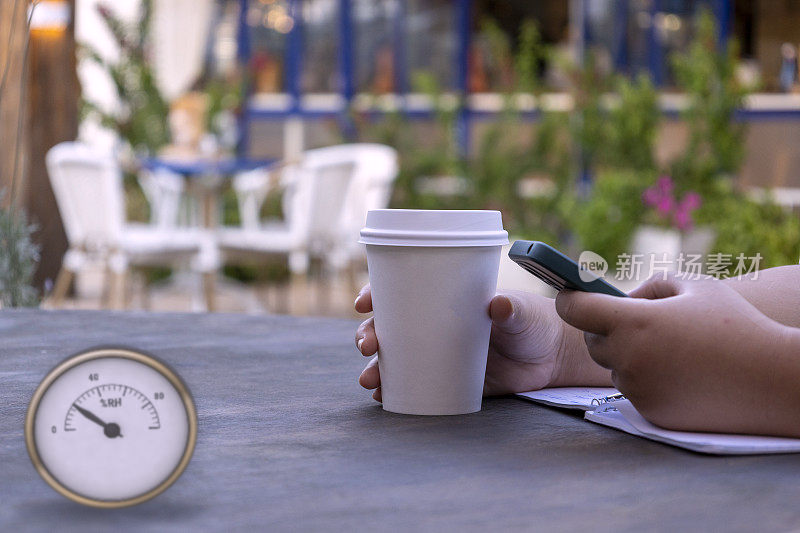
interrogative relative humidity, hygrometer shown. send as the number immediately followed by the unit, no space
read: 20%
